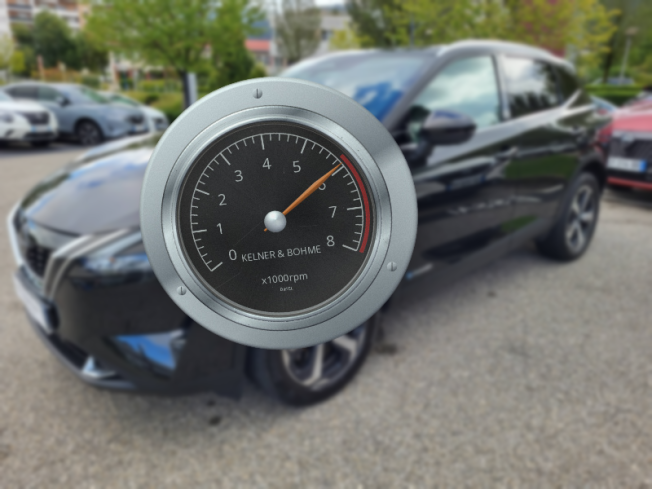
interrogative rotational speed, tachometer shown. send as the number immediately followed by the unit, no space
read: 5900rpm
